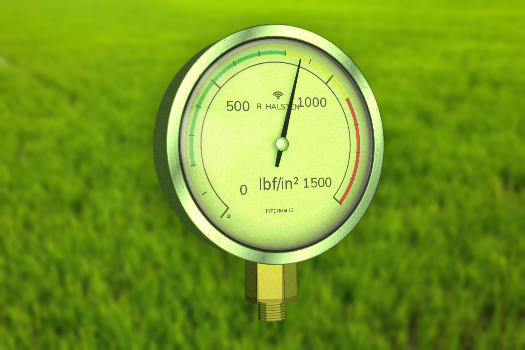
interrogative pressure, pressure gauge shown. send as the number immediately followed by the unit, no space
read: 850psi
